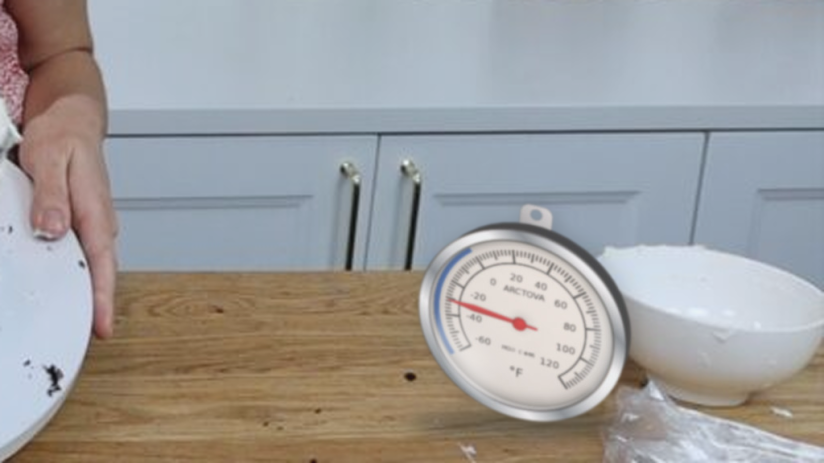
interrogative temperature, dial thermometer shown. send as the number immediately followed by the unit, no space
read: -30°F
